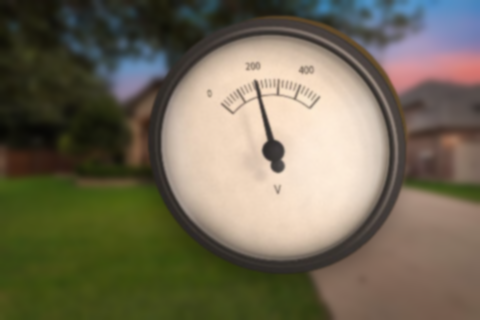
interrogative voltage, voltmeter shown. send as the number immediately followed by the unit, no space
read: 200V
